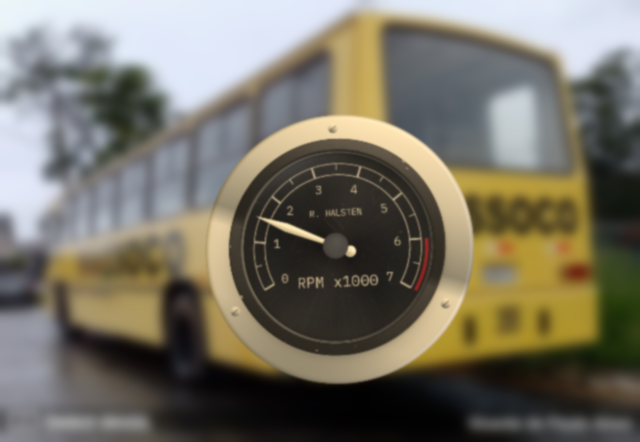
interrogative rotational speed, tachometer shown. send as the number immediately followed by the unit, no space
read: 1500rpm
